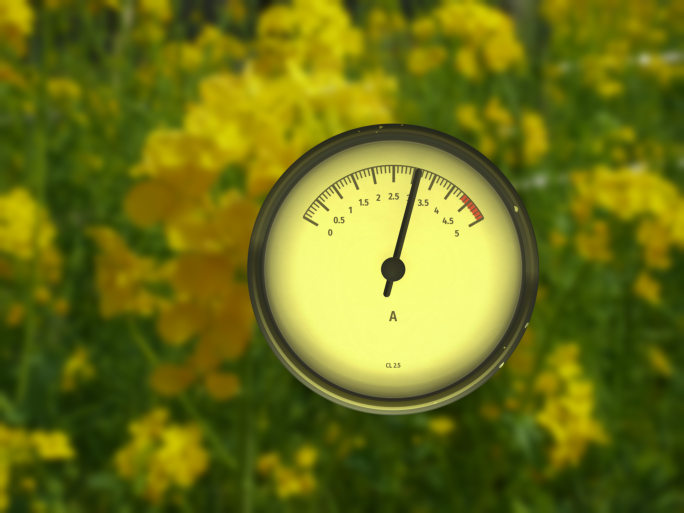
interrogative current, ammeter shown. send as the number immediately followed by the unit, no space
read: 3.1A
